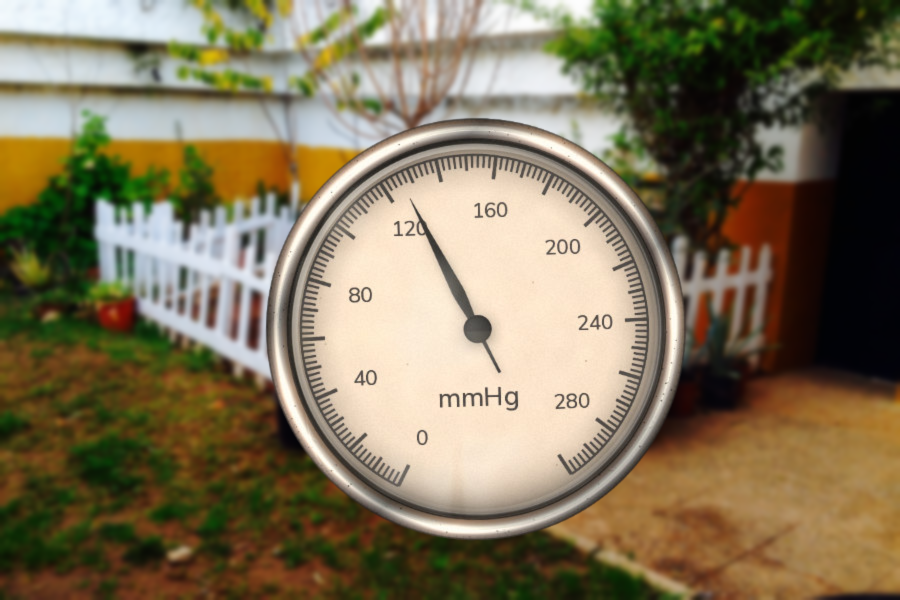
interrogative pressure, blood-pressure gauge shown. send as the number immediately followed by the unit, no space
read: 126mmHg
